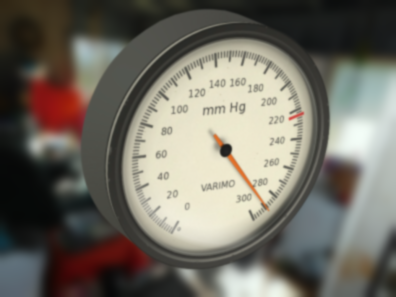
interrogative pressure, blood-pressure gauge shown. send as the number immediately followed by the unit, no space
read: 290mmHg
